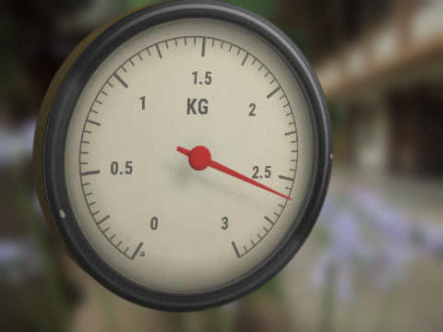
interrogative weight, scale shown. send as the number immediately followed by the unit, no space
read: 2.6kg
